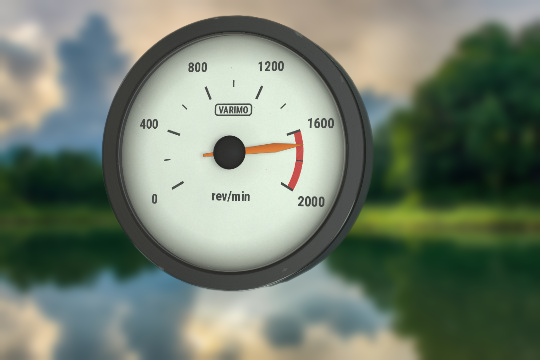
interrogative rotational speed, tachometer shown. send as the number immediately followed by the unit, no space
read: 1700rpm
